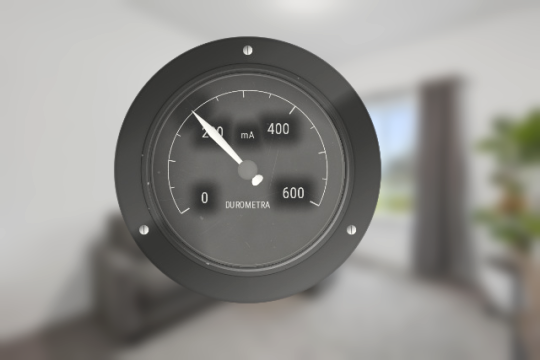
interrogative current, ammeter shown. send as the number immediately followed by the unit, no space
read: 200mA
